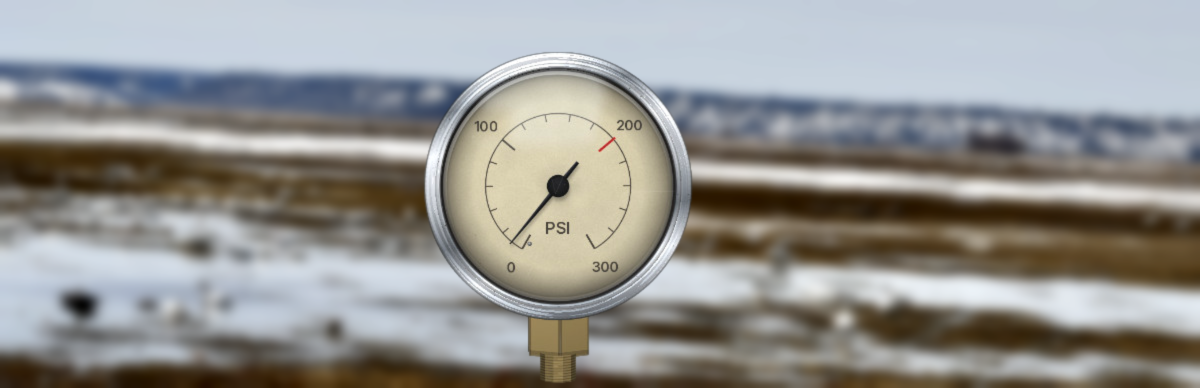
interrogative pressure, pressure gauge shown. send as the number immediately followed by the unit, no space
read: 10psi
